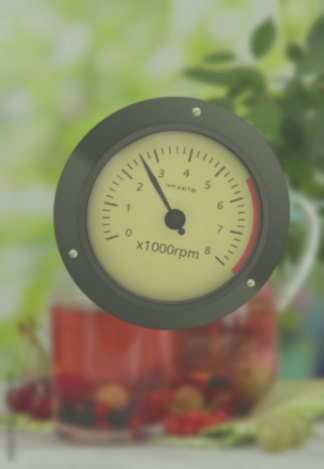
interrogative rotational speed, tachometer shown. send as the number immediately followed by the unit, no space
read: 2600rpm
